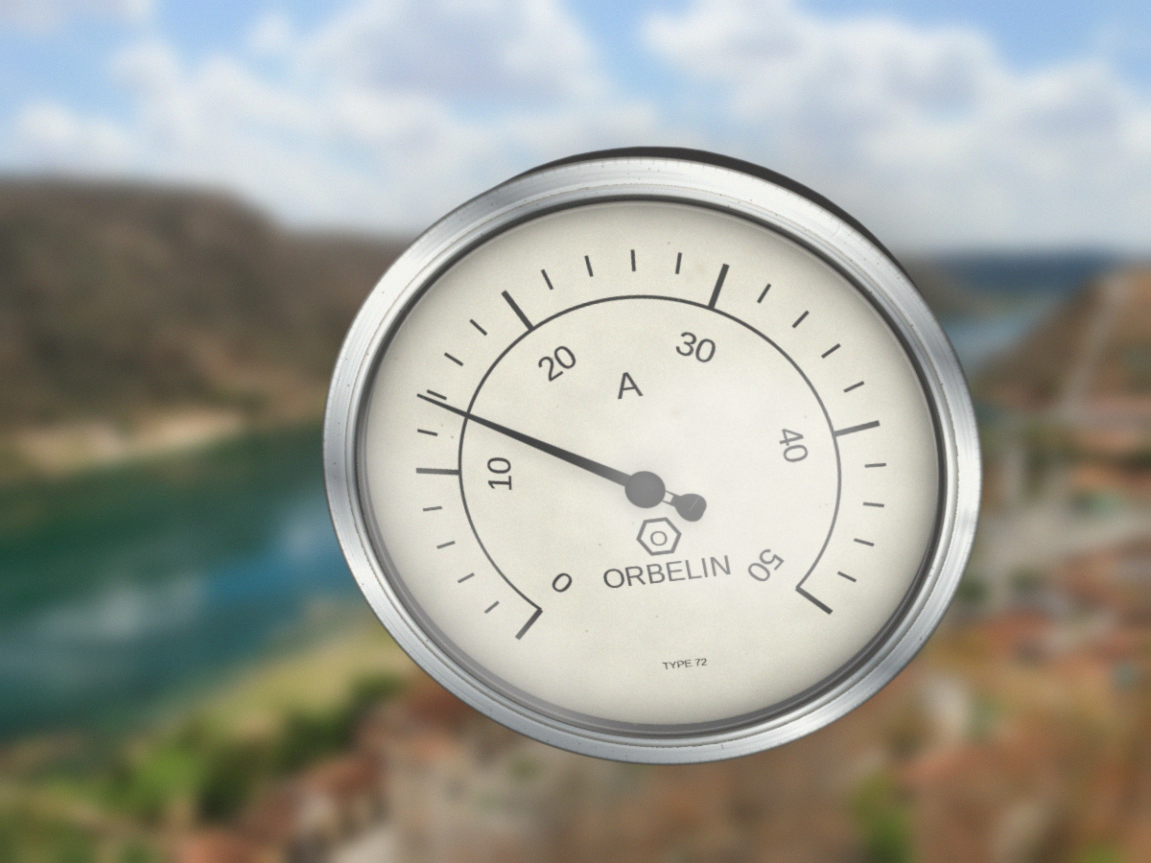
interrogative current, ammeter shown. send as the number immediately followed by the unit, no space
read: 14A
